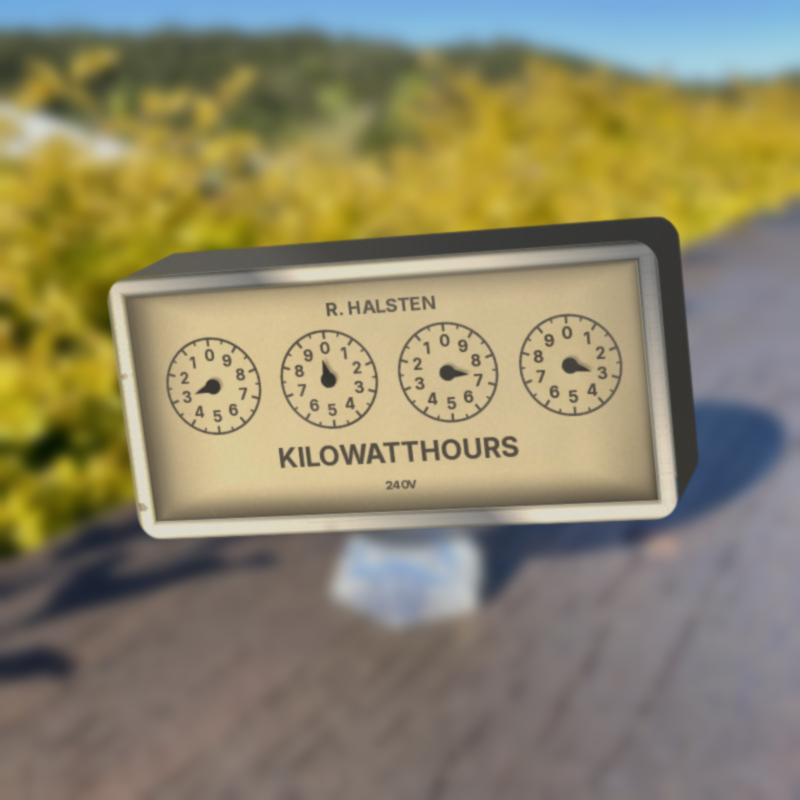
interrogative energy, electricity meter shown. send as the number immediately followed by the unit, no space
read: 2973kWh
